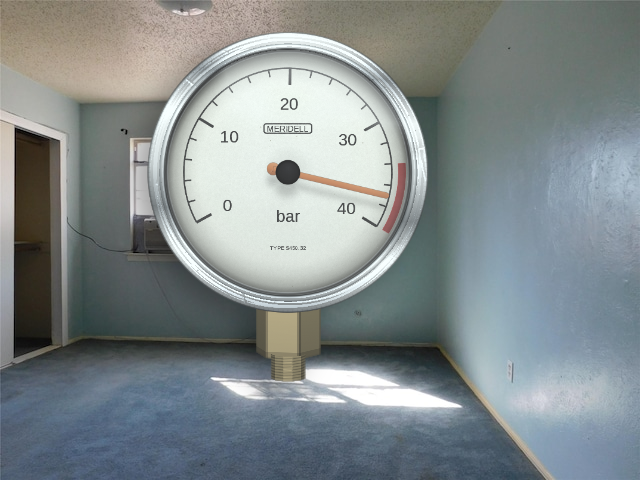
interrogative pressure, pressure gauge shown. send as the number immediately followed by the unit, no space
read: 37bar
